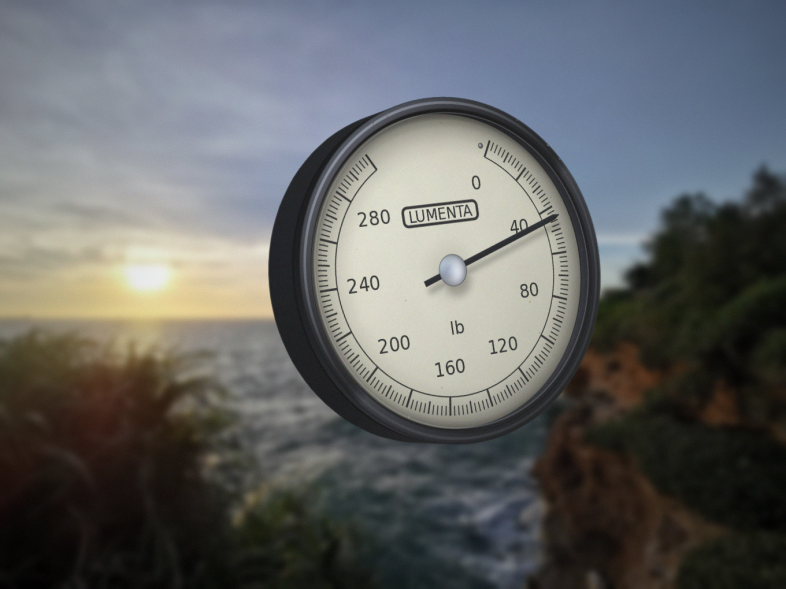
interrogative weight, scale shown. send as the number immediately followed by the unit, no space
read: 44lb
